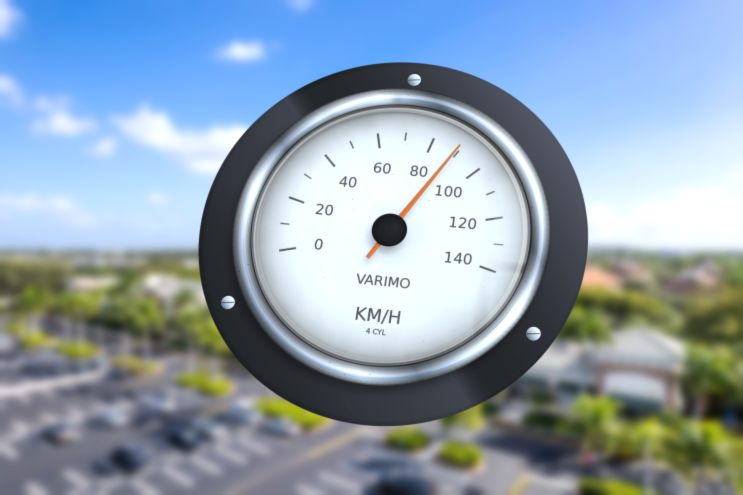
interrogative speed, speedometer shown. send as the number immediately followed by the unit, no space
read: 90km/h
